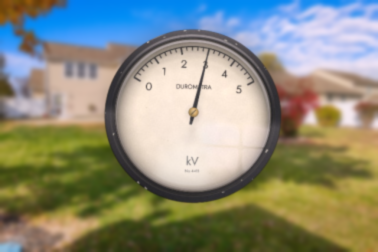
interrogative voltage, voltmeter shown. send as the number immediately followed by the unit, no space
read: 3kV
